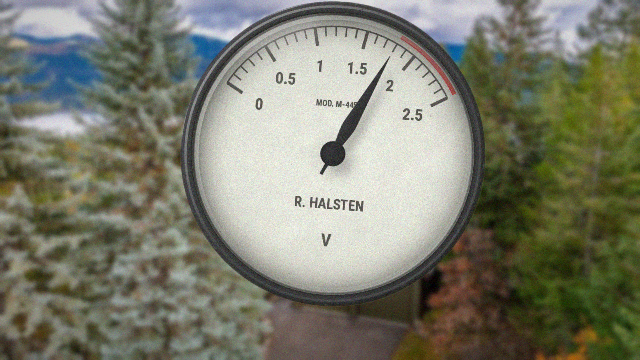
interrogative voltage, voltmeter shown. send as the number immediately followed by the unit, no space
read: 1.8V
